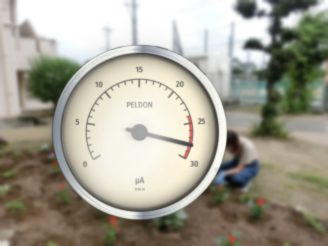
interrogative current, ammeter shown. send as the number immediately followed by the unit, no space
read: 28µA
